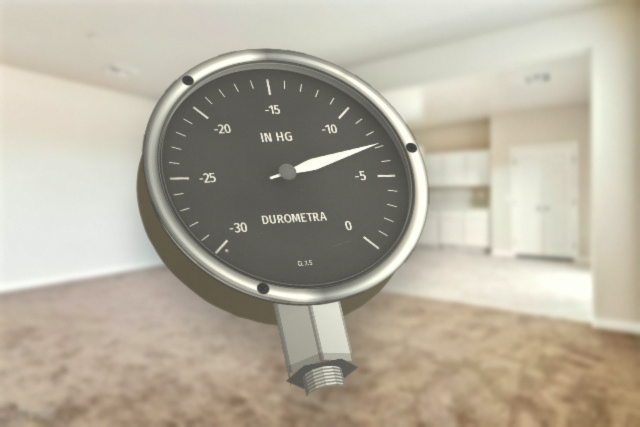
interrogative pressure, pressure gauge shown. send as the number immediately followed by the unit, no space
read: -7inHg
